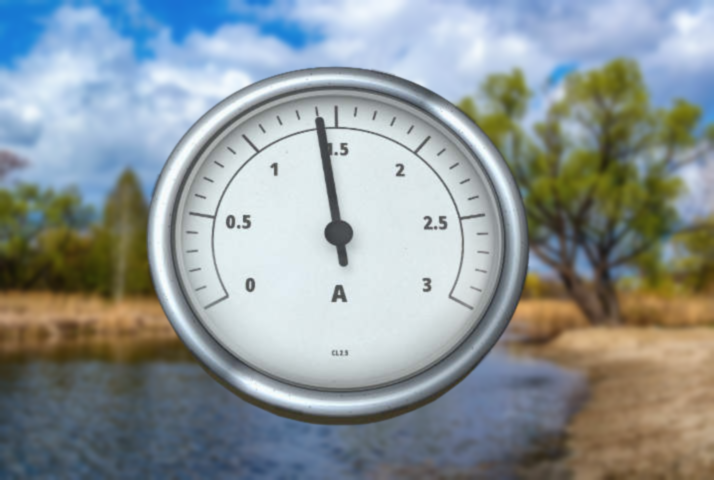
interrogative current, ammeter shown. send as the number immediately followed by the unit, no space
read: 1.4A
